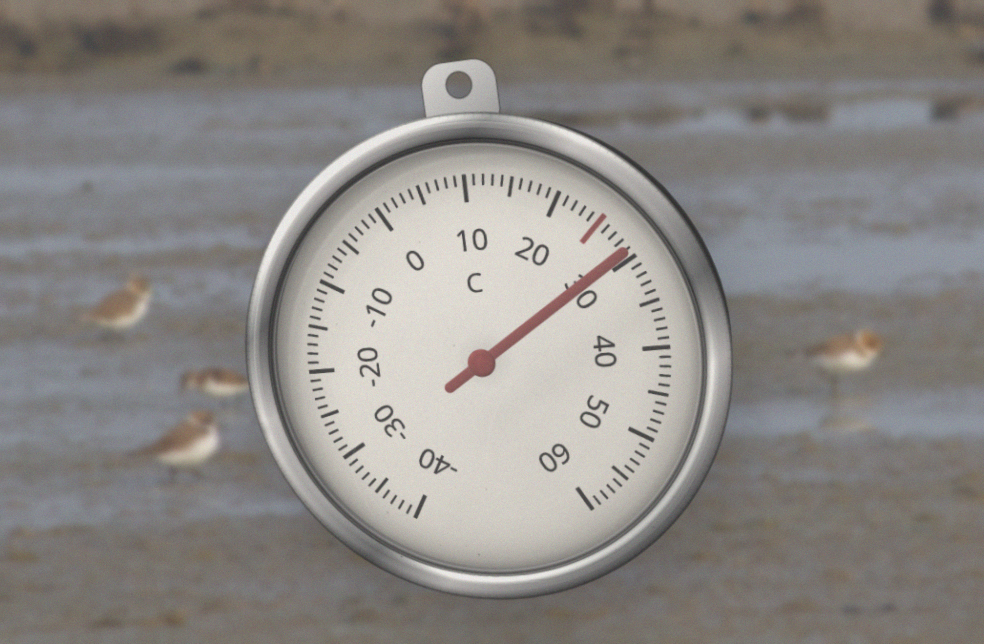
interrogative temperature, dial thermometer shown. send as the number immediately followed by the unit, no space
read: 29°C
